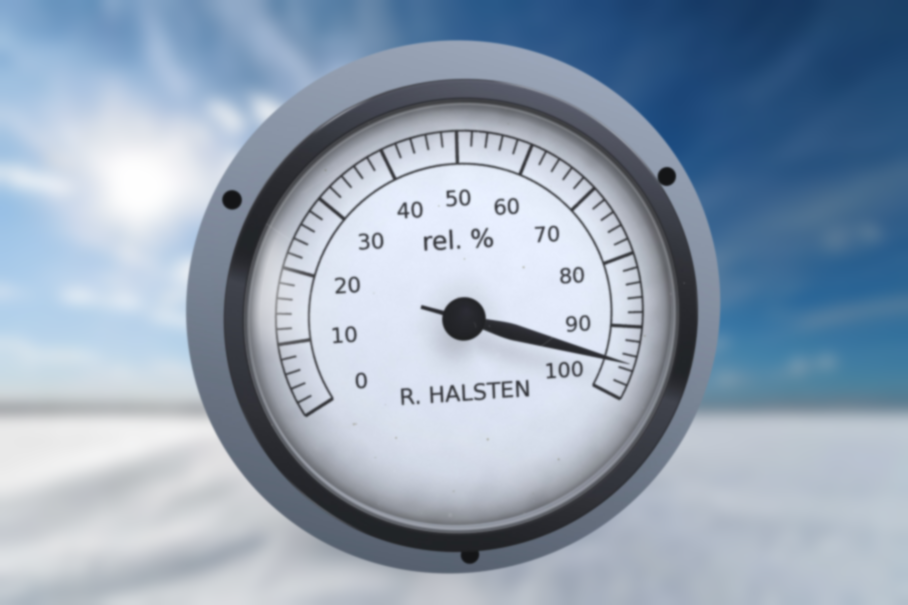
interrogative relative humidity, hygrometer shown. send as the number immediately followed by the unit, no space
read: 95%
